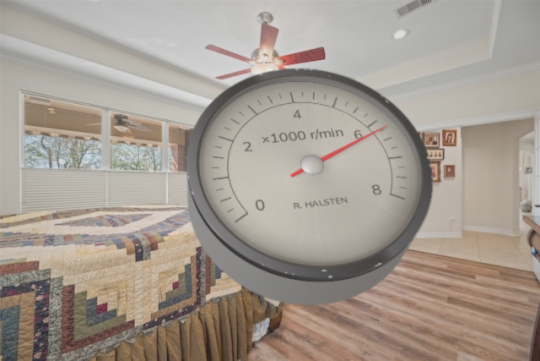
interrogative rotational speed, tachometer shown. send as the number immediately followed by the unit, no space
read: 6250rpm
